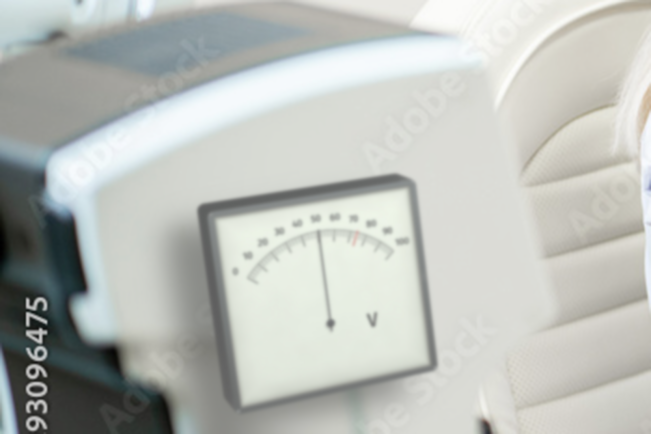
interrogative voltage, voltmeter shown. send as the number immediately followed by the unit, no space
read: 50V
